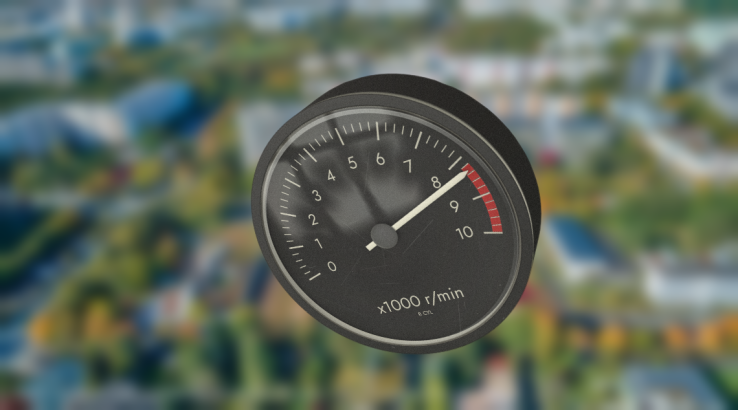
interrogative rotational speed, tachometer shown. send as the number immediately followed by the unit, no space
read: 8300rpm
